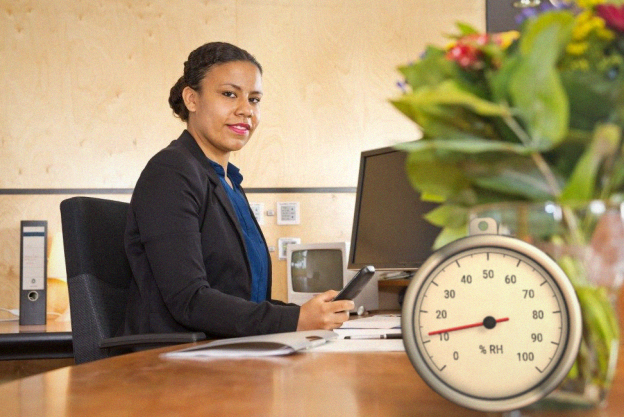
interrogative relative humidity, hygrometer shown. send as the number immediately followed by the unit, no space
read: 12.5%
